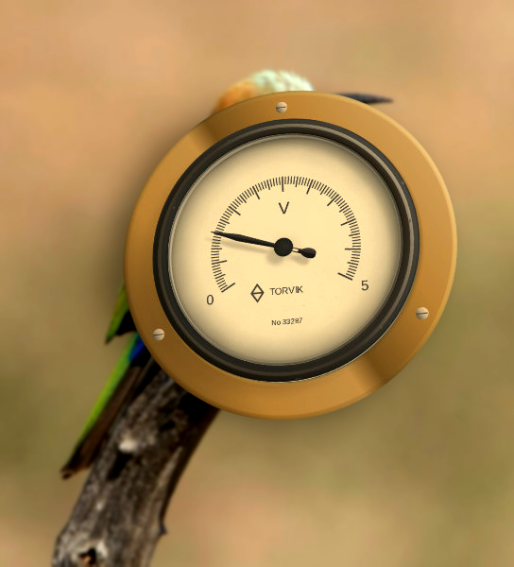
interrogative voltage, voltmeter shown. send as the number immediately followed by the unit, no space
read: 1V
